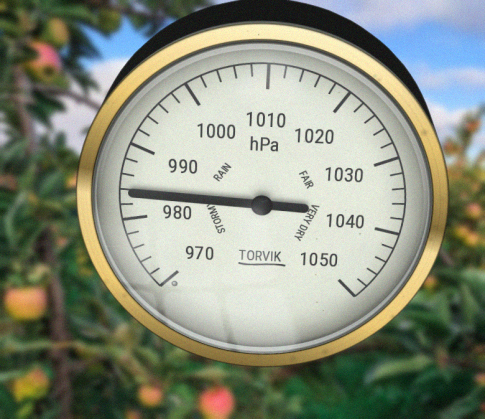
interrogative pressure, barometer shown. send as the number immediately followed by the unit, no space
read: 984hPa
